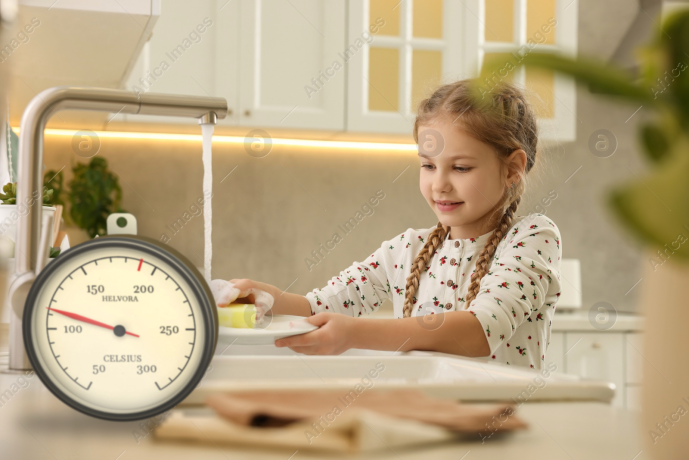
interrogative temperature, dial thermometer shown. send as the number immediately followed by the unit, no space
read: 115°C
